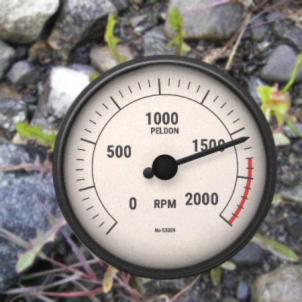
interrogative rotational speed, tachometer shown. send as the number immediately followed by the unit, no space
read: 1550rpm
